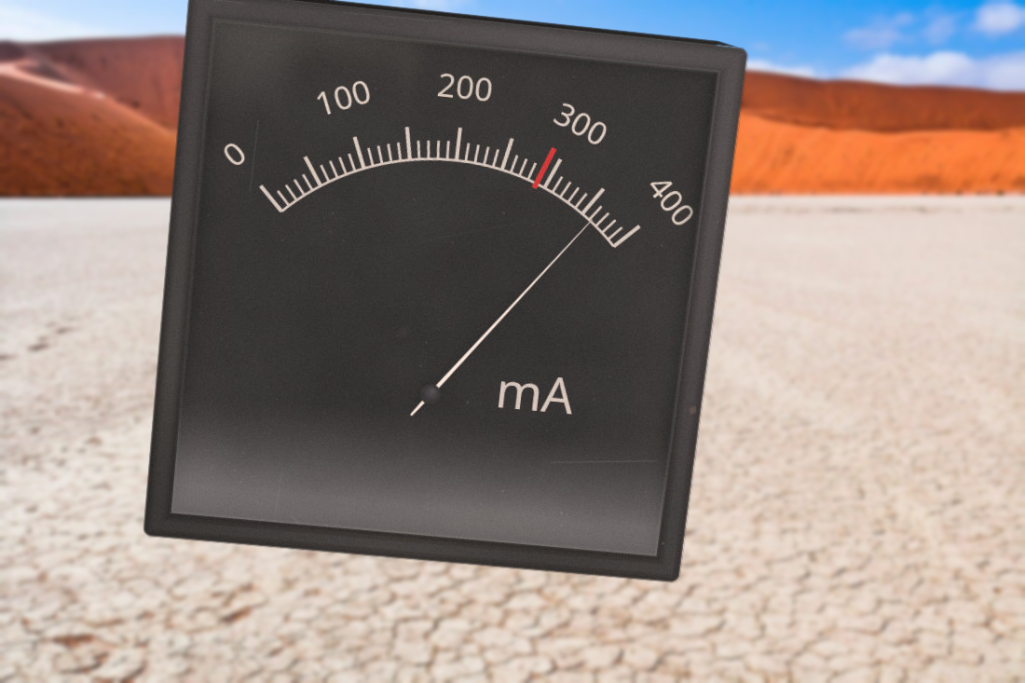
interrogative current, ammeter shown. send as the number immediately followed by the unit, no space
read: 360mA
